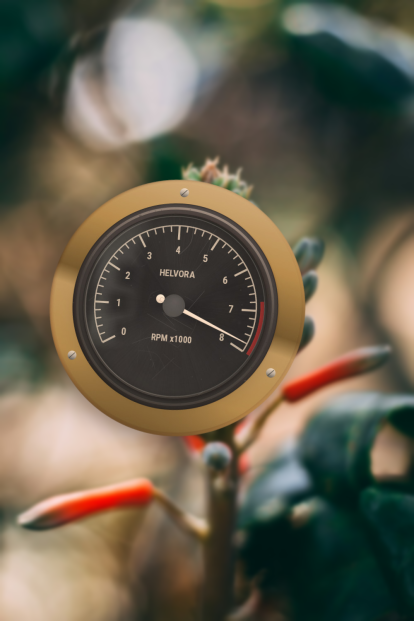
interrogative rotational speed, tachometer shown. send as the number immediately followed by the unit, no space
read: 7800rpm
